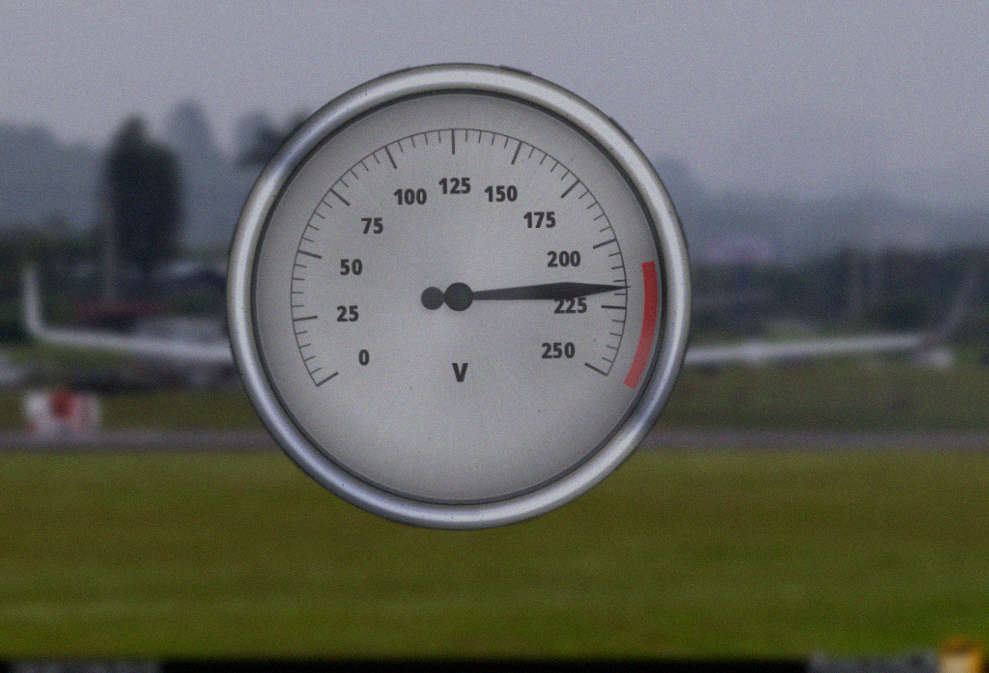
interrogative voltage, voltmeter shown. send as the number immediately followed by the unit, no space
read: 217.5V
